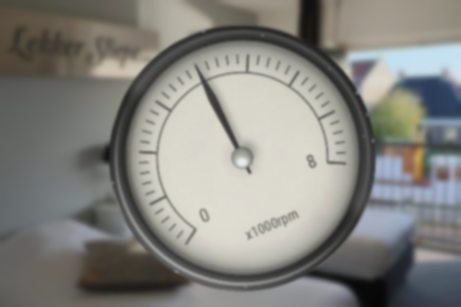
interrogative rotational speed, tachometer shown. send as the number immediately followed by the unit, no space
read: 4000rpm
